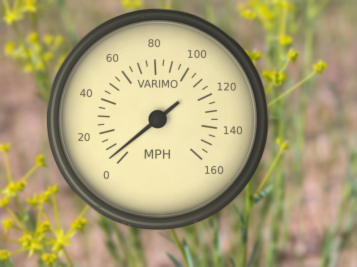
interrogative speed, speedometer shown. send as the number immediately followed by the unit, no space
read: 5mph
